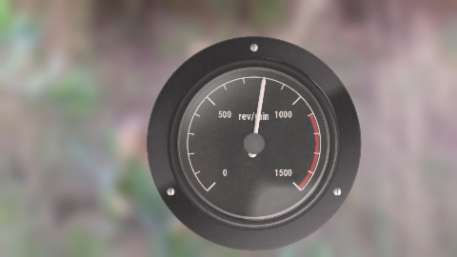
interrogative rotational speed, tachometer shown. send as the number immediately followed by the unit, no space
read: 800rpm
